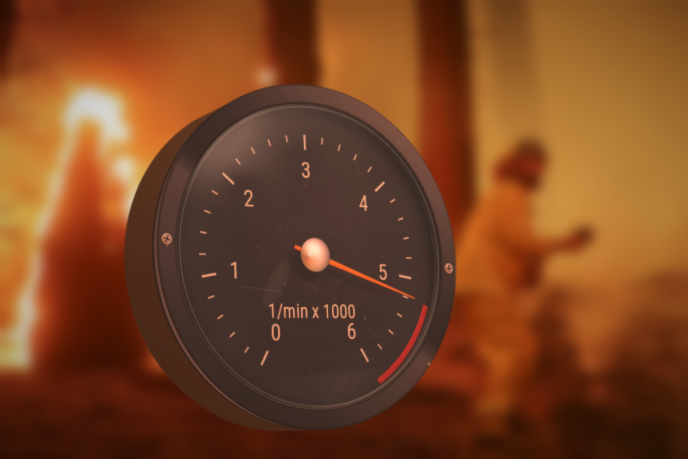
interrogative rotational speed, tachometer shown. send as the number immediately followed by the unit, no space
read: 5200rpm
